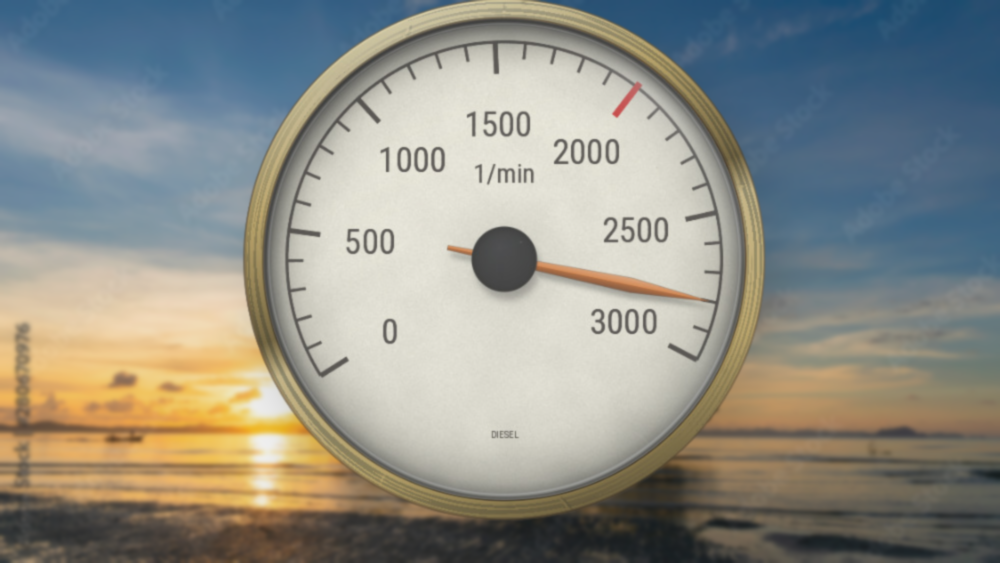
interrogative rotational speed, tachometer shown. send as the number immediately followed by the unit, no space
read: 2800rpm
